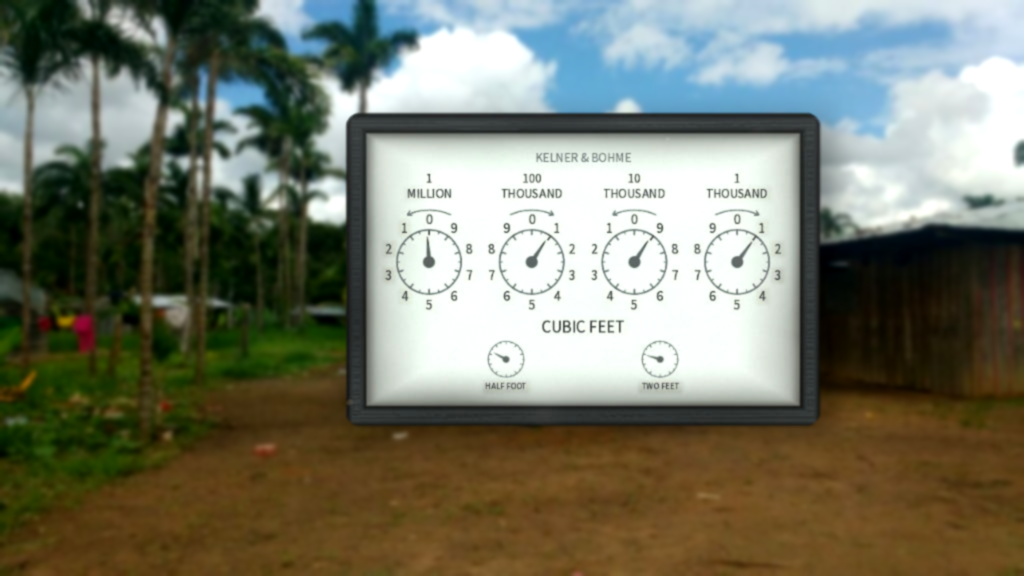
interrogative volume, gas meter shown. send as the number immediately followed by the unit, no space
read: 9100ft³
